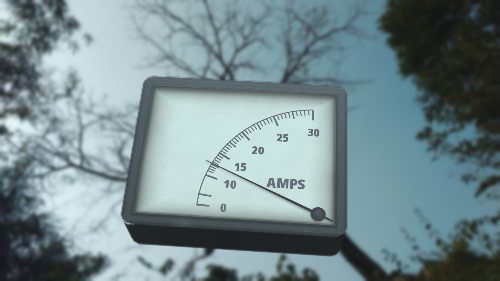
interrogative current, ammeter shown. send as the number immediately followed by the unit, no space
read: 12.5A
